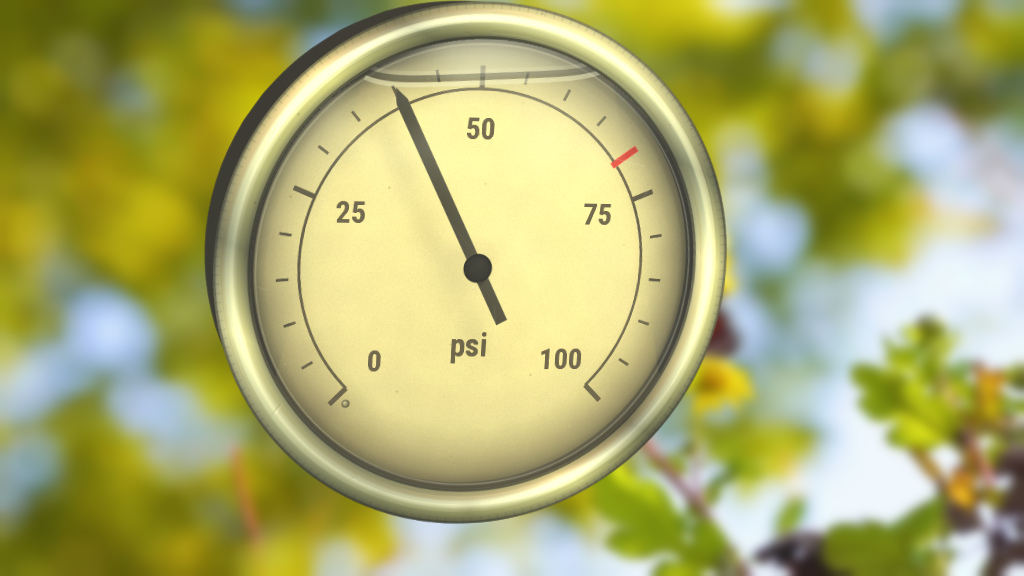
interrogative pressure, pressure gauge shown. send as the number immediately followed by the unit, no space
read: 40psi
